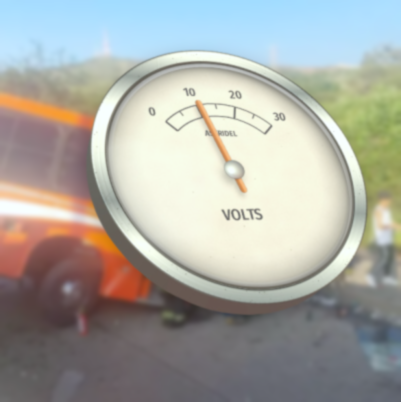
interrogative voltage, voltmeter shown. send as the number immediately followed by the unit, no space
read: 10V
